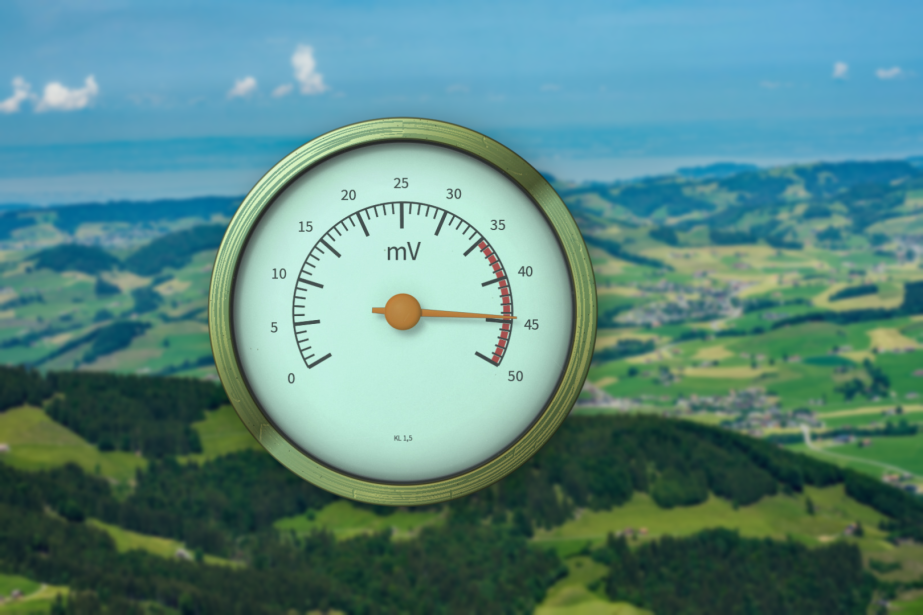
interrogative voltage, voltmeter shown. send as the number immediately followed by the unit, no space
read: 44.5mV
